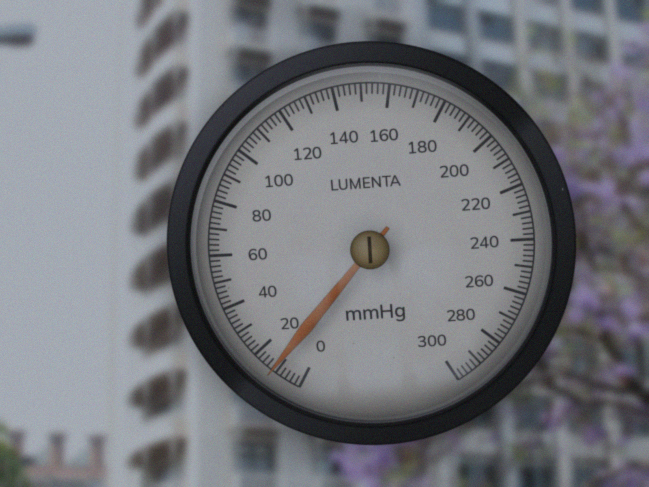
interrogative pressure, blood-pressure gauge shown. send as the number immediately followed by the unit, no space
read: 12mmHg
